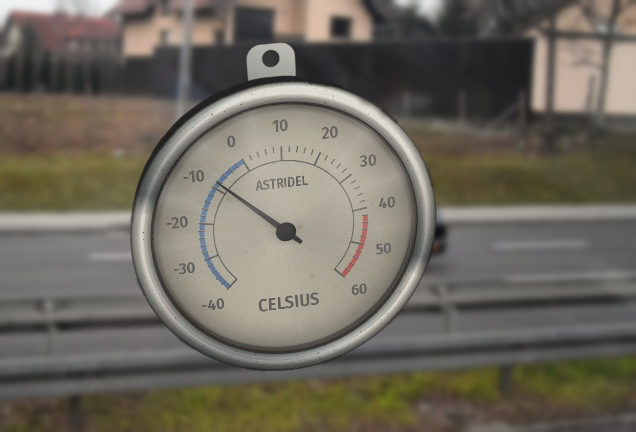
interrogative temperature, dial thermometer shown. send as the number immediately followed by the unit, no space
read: -8°C
